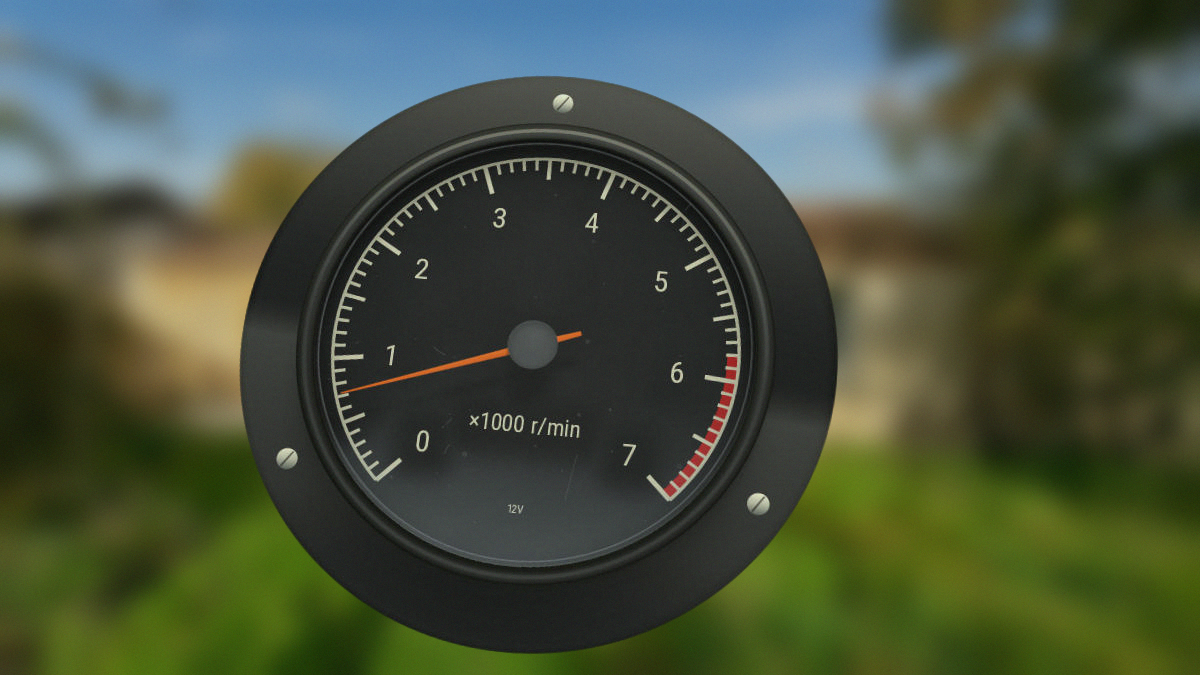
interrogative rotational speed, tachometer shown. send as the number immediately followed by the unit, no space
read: 700rpm
